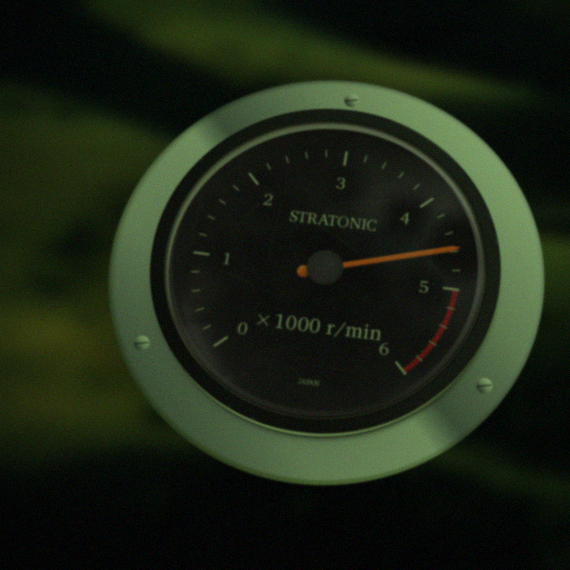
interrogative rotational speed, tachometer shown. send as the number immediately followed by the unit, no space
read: 4600rpm
